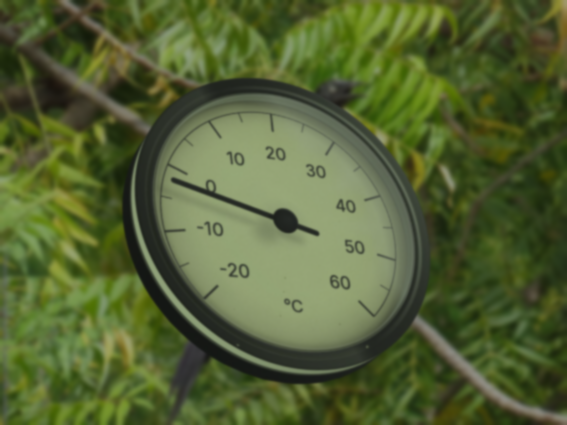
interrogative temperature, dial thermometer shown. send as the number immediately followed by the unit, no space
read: -2.5°C
